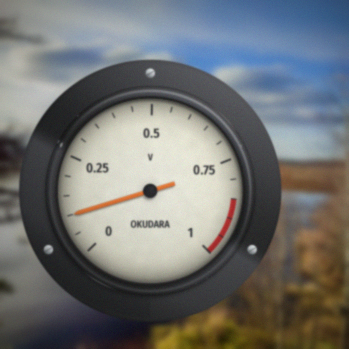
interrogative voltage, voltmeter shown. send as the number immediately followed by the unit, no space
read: 0.1V
